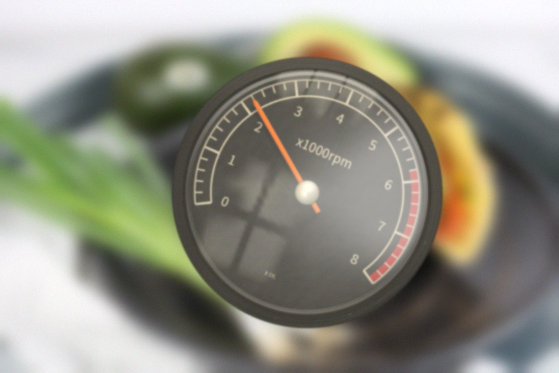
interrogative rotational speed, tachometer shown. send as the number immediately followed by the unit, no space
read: 2200rpm
